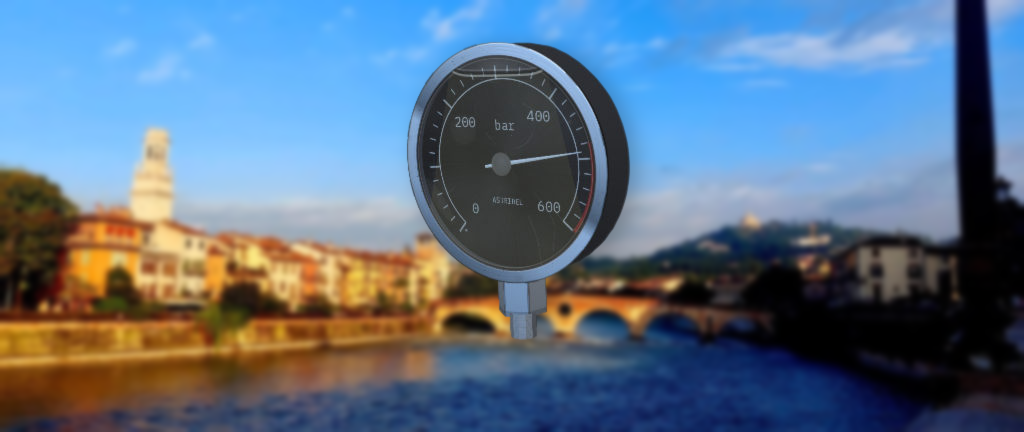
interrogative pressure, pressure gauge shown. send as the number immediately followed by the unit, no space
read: 490bar
